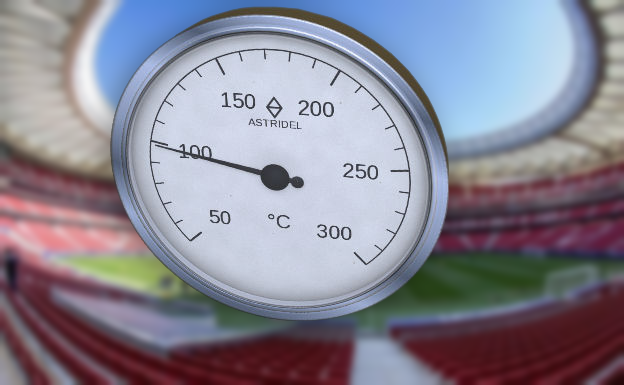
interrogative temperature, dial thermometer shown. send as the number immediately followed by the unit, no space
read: 100°C
